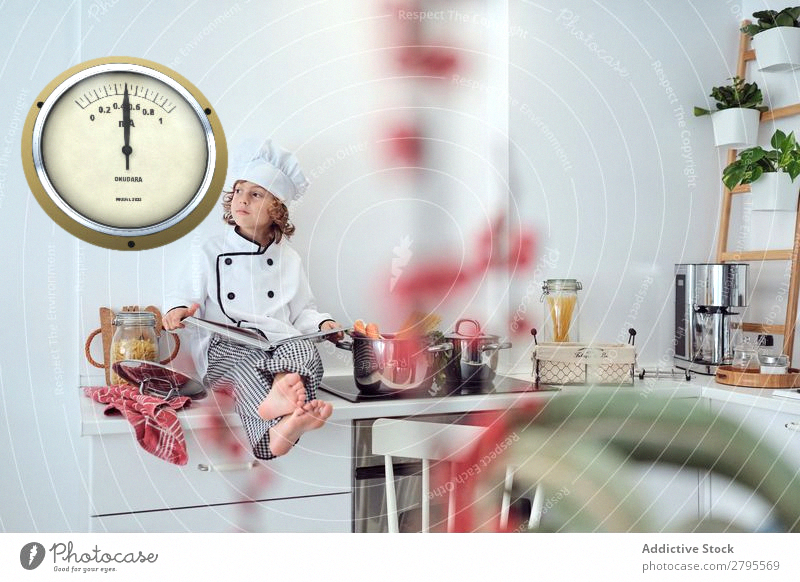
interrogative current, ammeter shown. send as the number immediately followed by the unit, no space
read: 0.5mA
